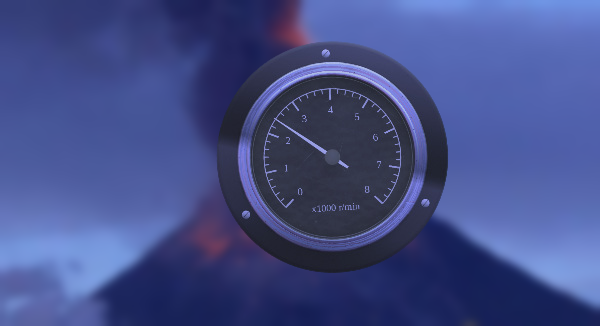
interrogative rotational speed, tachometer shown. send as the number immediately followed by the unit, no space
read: 2400rpm
